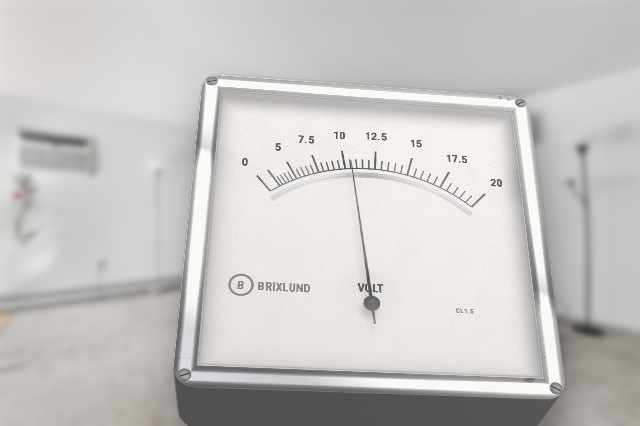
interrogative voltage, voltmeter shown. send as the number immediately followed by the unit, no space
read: 10.5V
